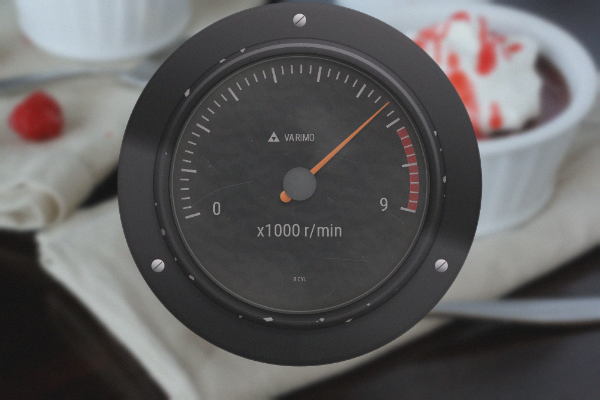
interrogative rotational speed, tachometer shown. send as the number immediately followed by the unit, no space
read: 6600rpm
